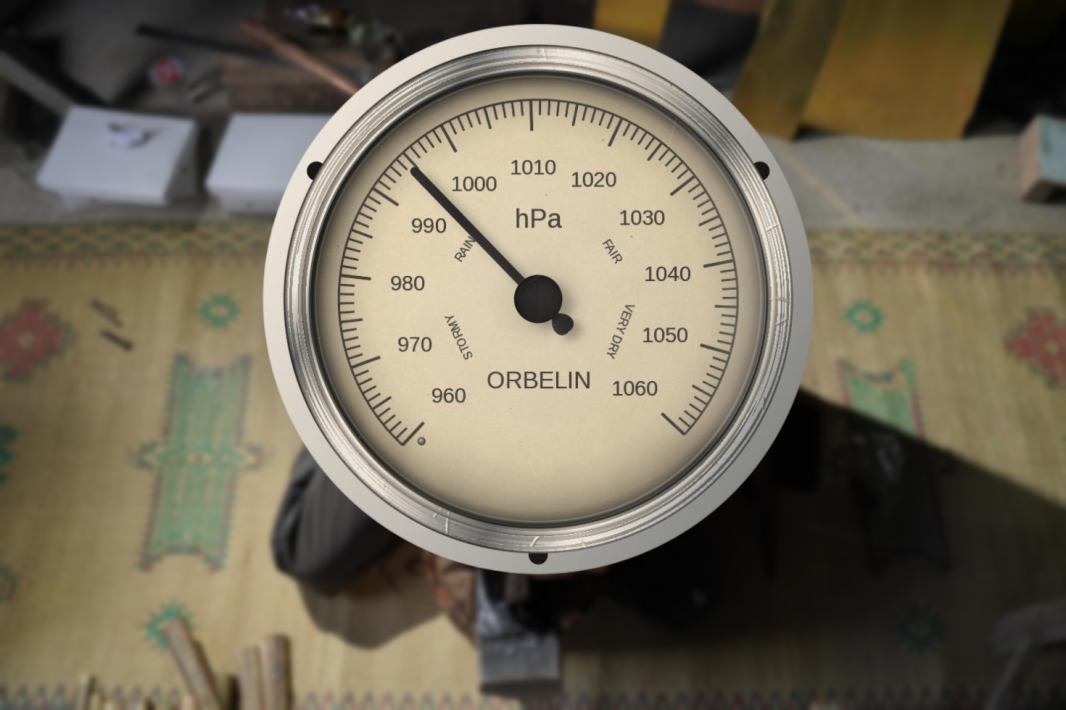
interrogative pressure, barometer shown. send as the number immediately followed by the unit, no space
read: 994.5hPa
